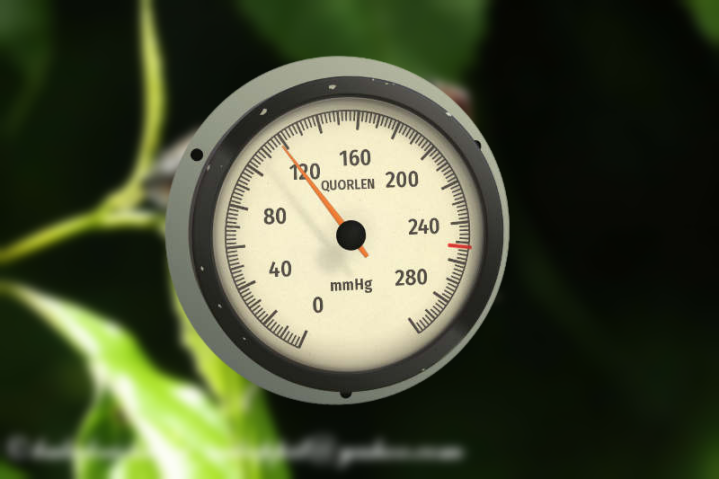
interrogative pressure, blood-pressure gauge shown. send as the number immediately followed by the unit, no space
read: 118mmHg
